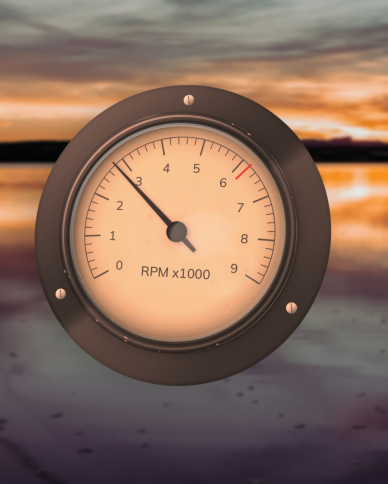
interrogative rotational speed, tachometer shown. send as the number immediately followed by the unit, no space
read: 2800rpm
